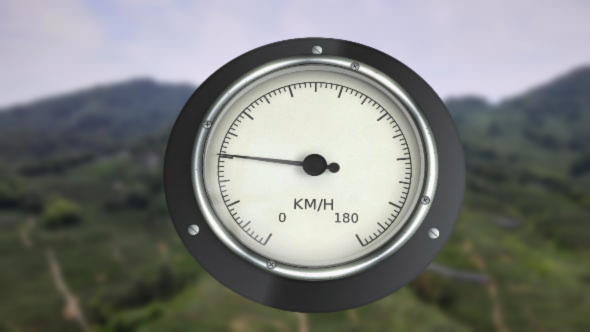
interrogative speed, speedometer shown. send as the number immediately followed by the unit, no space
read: 40km/h
